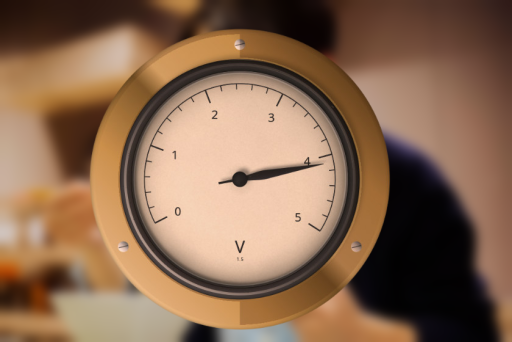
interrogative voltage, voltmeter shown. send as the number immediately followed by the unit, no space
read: 4.1V
